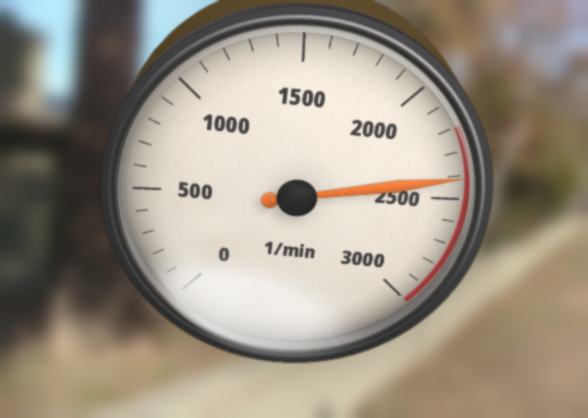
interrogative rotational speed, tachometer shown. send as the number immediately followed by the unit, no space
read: 2400rpm
